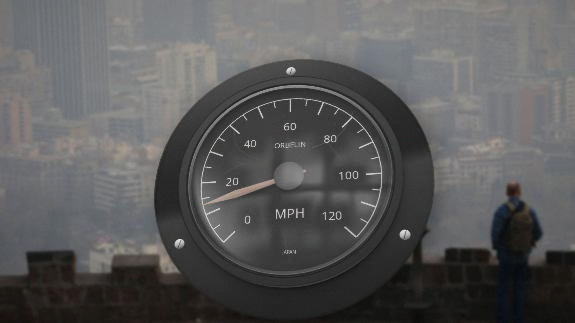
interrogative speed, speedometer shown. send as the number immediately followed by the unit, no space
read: 12.5mph
